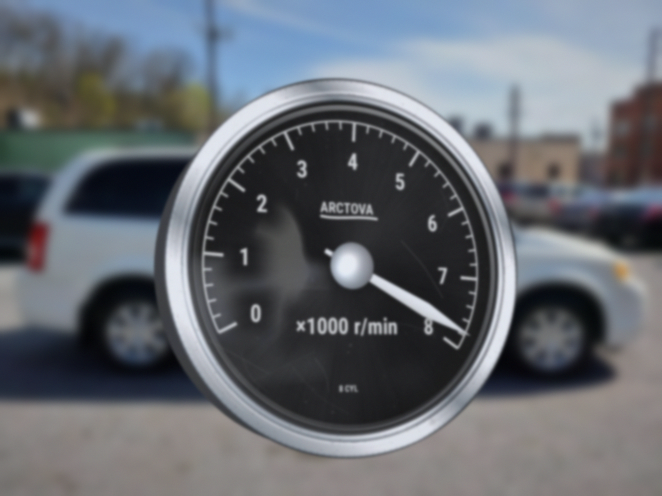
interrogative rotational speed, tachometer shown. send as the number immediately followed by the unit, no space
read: 7800rpm
